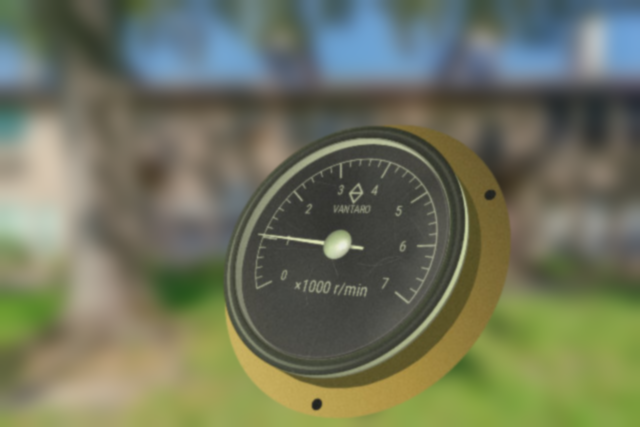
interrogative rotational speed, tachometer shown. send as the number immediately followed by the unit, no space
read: 1000rpm
